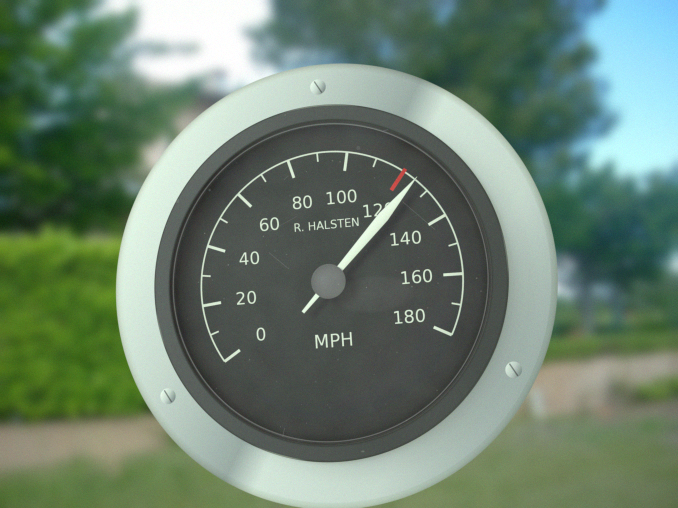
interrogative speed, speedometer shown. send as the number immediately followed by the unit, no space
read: 125mph
